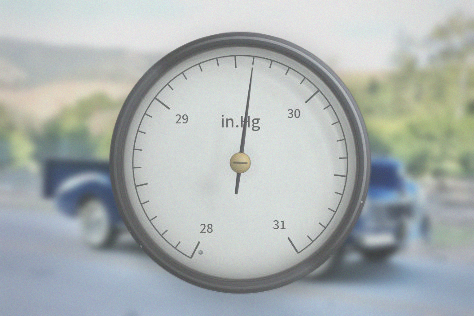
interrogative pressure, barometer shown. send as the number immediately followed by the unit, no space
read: 29.6inHg
